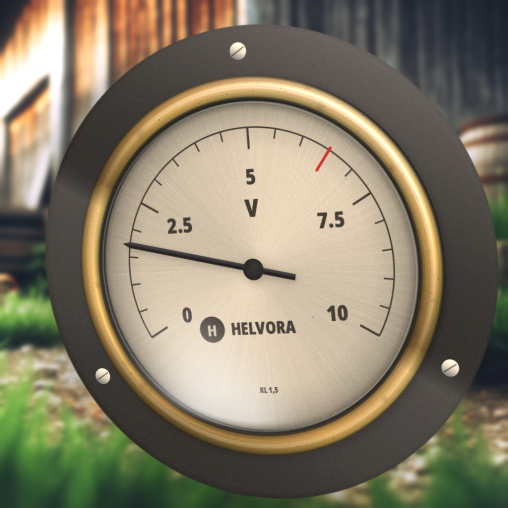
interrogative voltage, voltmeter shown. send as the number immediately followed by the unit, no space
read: 1.75V
